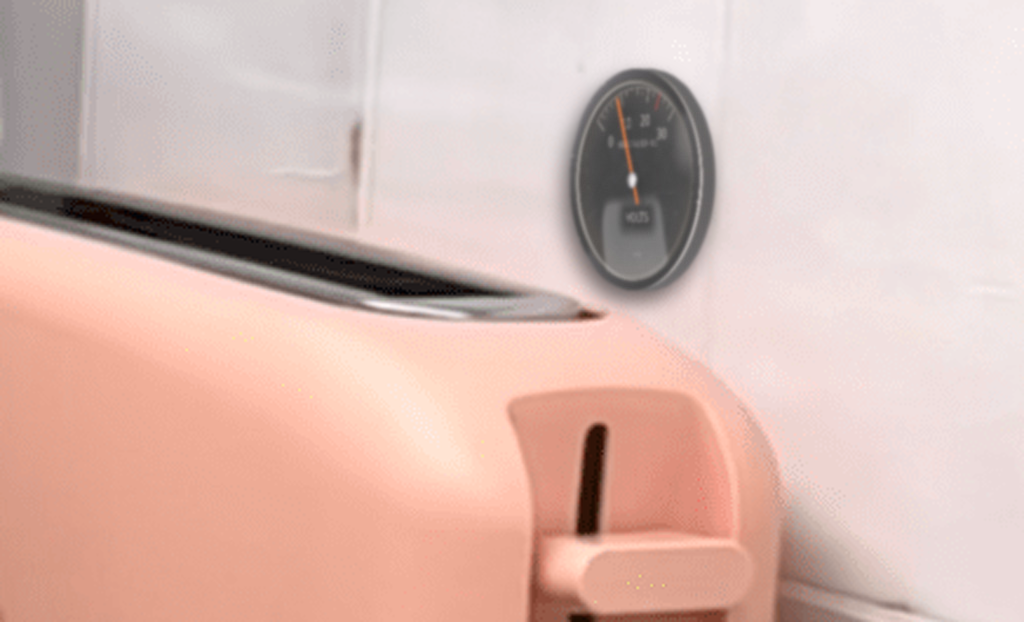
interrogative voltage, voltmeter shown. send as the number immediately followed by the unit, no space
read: 10V
